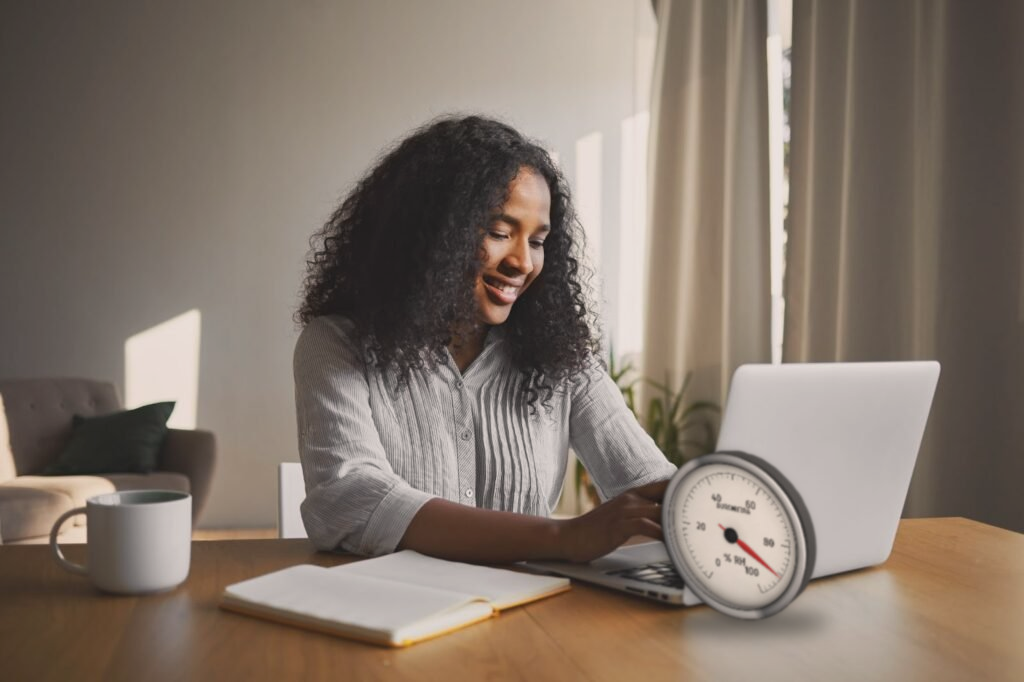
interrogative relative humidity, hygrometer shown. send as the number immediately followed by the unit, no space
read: 90%
